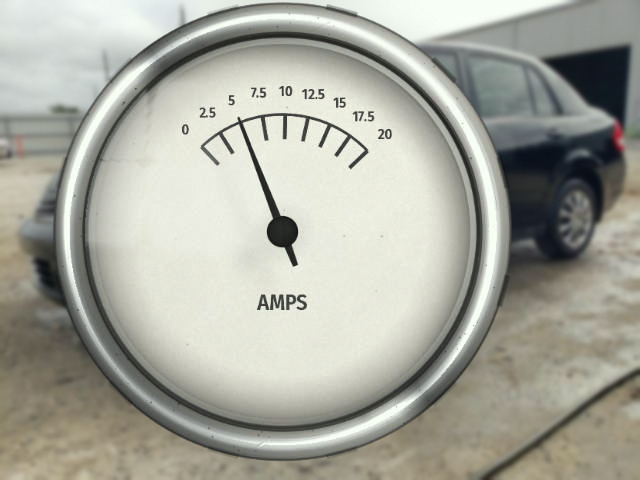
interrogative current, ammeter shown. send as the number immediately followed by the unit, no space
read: 5A
